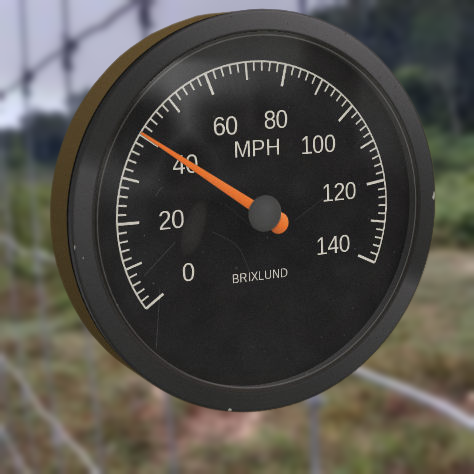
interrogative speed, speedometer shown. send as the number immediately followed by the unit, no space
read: 40mph
